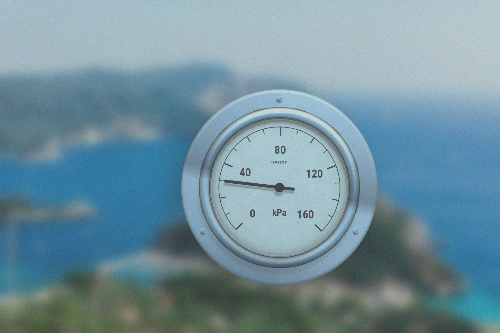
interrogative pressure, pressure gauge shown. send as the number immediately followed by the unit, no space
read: 30kPa
